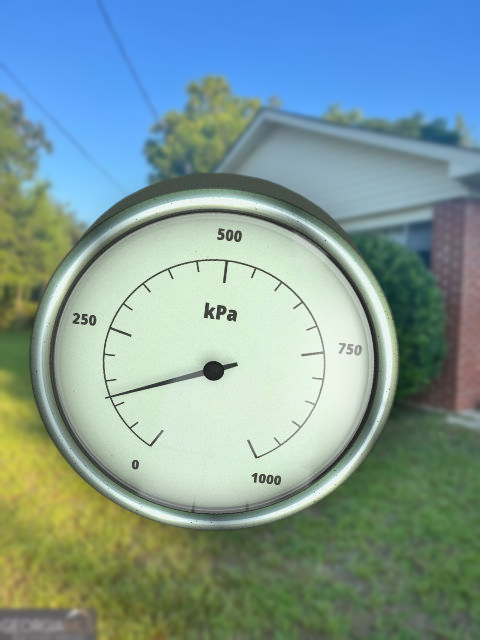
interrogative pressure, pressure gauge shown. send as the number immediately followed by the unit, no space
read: 125kPa
